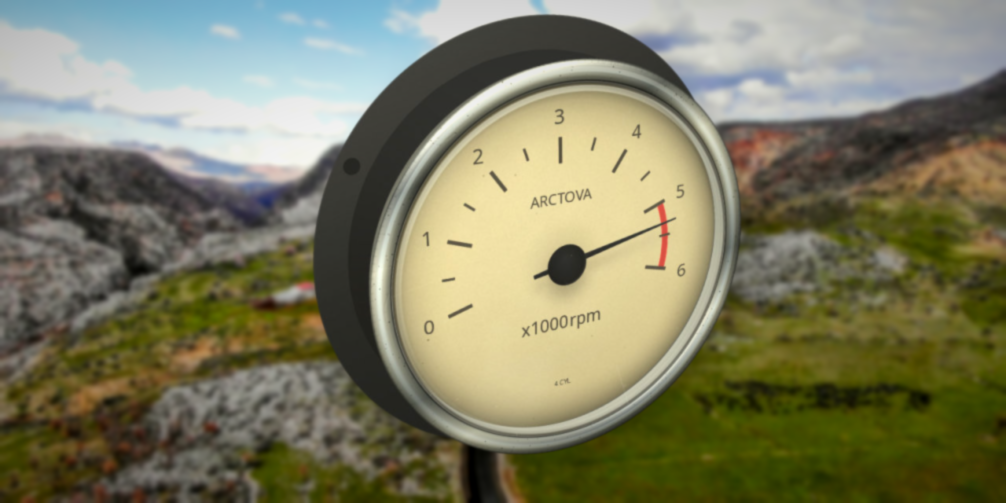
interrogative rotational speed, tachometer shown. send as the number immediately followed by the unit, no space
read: 5250rpm
